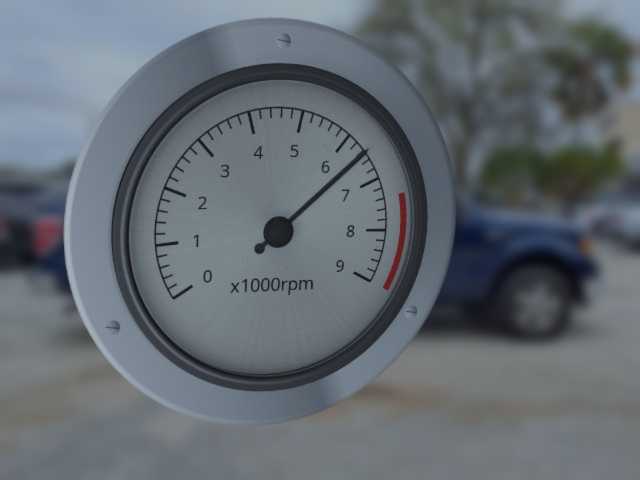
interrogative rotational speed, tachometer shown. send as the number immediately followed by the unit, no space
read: 6400rpm
